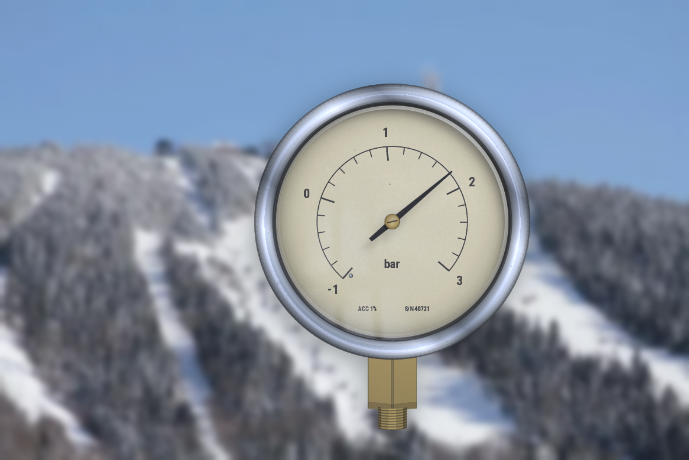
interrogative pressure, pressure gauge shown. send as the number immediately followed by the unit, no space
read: 1.8bar
